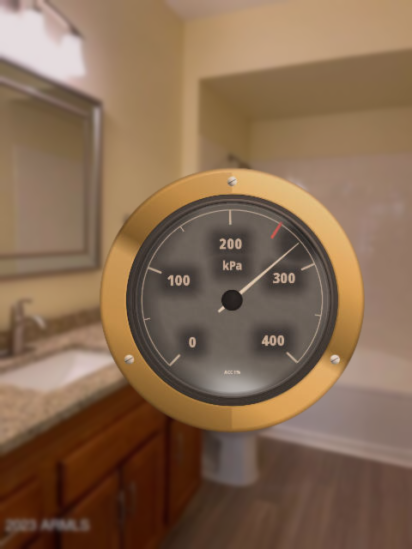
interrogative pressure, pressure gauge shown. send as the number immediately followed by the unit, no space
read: 275kPa
